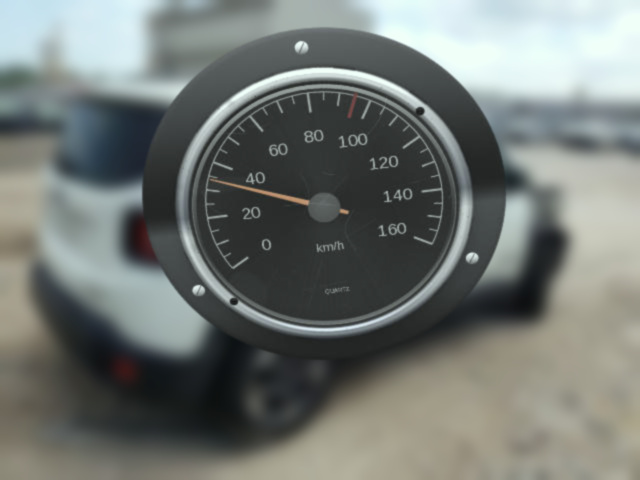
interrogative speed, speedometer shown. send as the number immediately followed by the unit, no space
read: 35km/h
